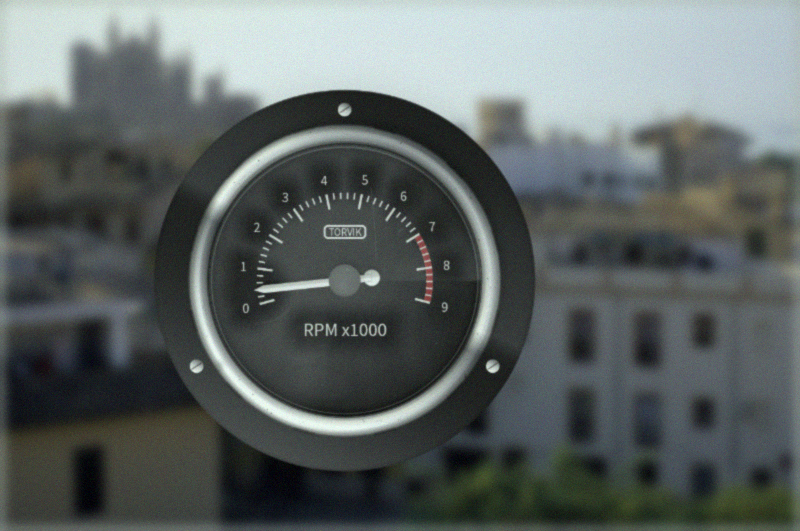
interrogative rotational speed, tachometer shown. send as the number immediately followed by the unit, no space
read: 400rpm
